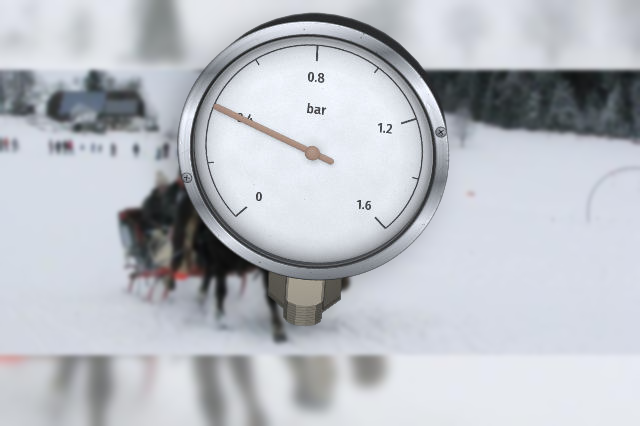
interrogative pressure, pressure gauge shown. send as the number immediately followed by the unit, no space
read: 0.4bar
